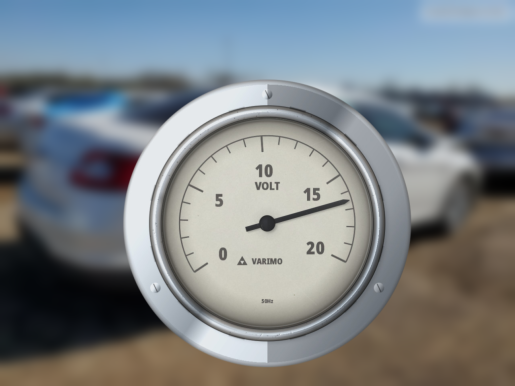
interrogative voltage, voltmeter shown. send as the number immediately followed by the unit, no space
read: 16.5V
